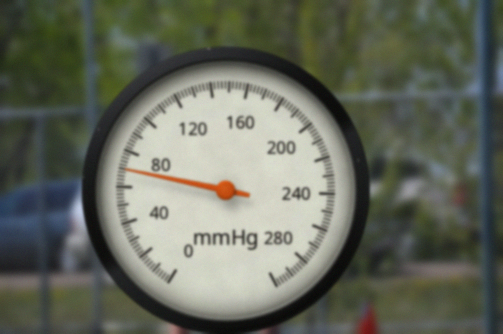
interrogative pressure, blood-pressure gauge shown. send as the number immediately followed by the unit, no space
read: 70mmHg
